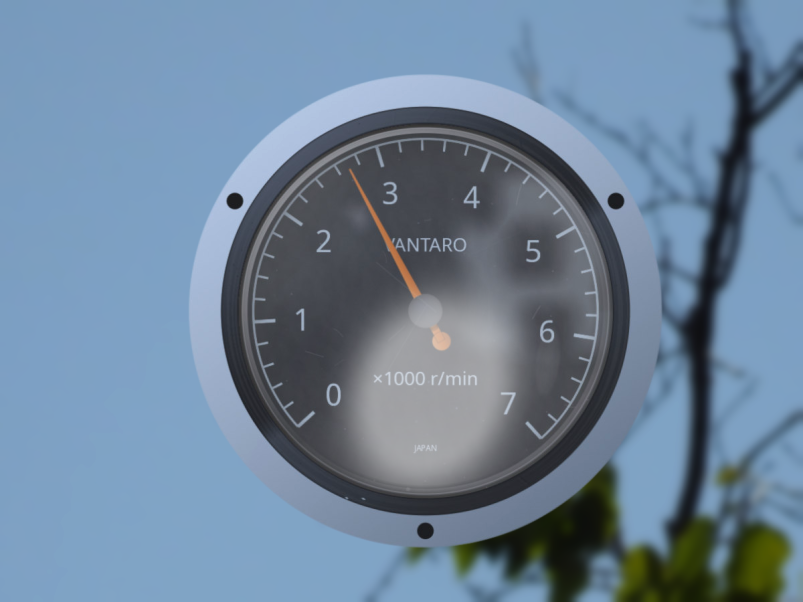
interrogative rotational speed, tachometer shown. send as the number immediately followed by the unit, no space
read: 2700rpm
